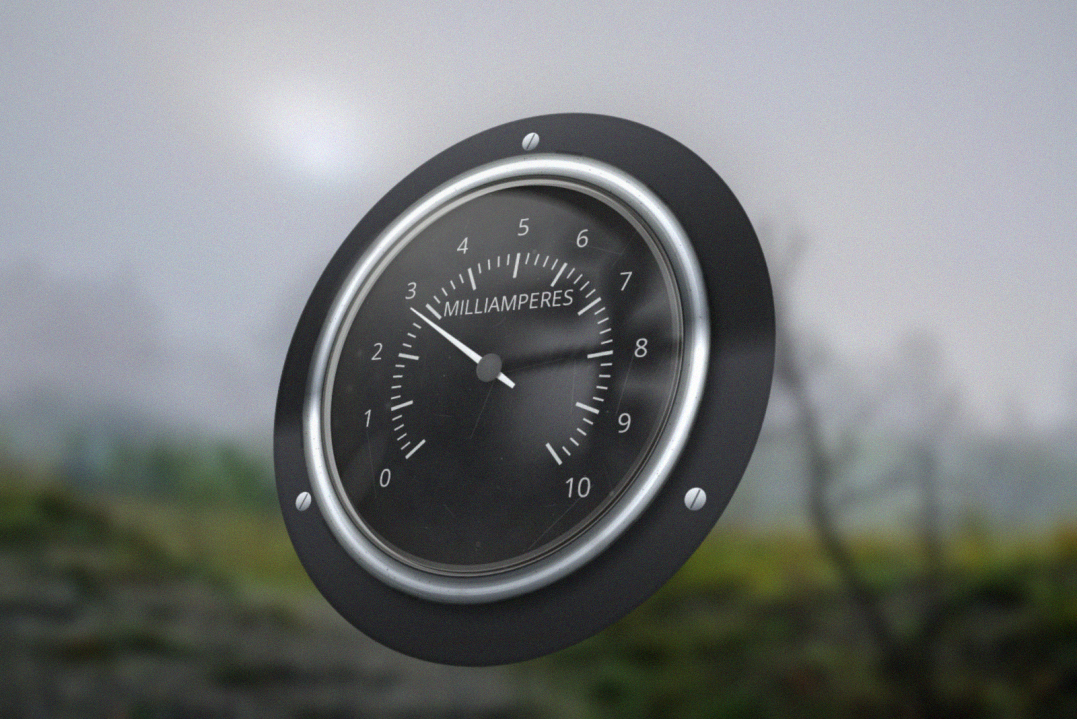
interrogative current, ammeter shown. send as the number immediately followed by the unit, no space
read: 2.8mA
